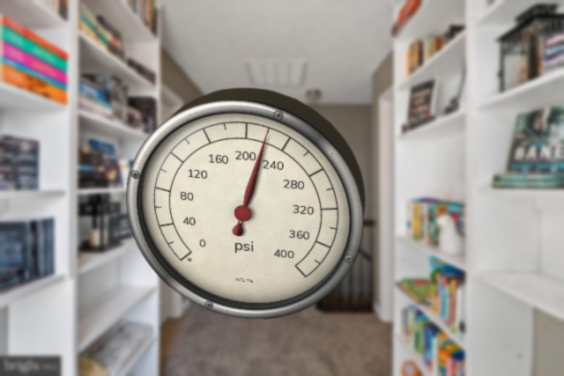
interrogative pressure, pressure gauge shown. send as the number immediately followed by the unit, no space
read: 220psi
